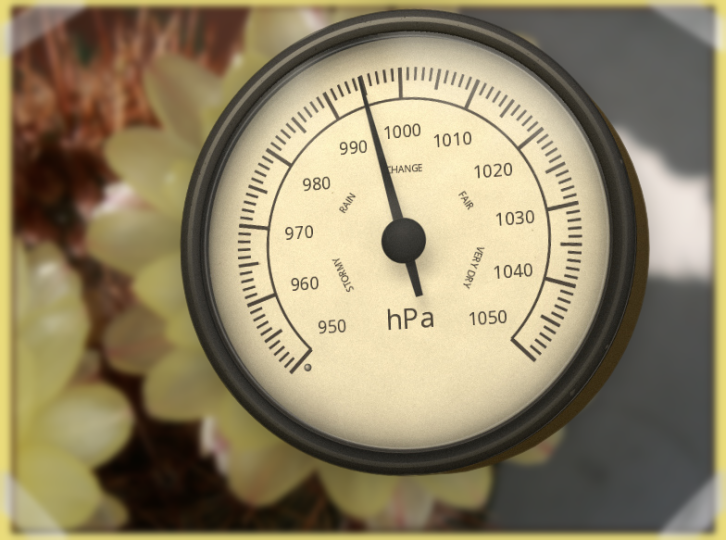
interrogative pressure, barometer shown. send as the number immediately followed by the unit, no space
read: 995hPa
